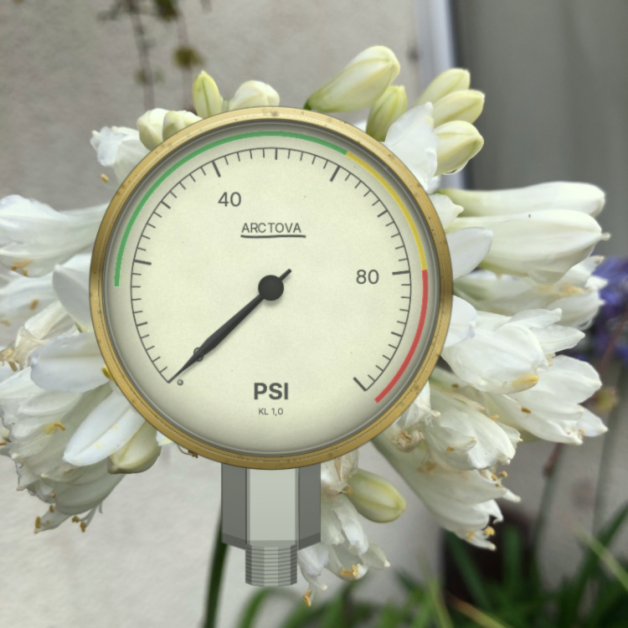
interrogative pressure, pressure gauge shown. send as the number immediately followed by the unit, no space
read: 0psi
